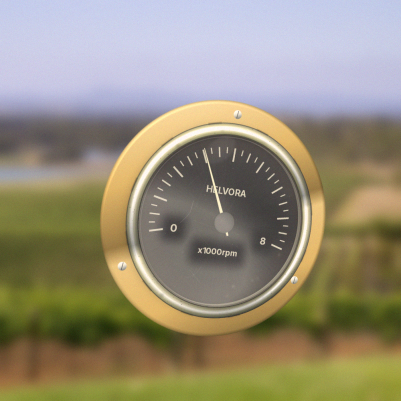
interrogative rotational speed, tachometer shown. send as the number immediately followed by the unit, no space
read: 3000rpm
